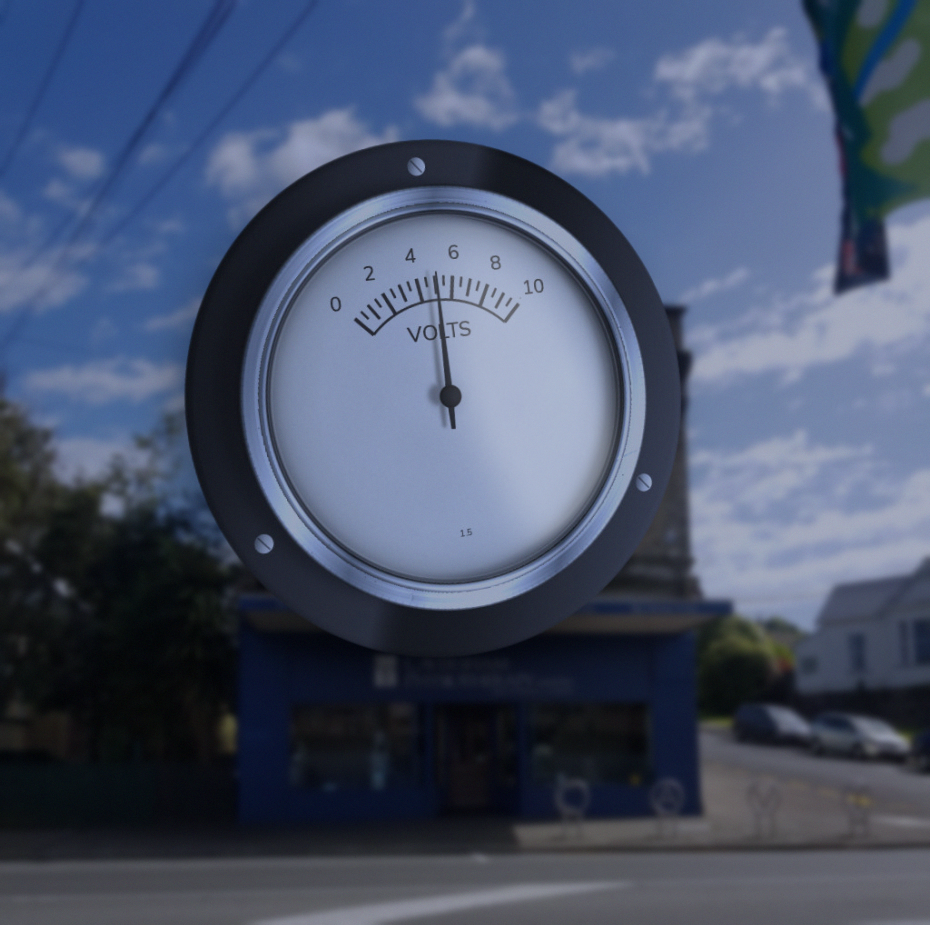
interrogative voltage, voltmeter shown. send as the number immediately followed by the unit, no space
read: 5V
